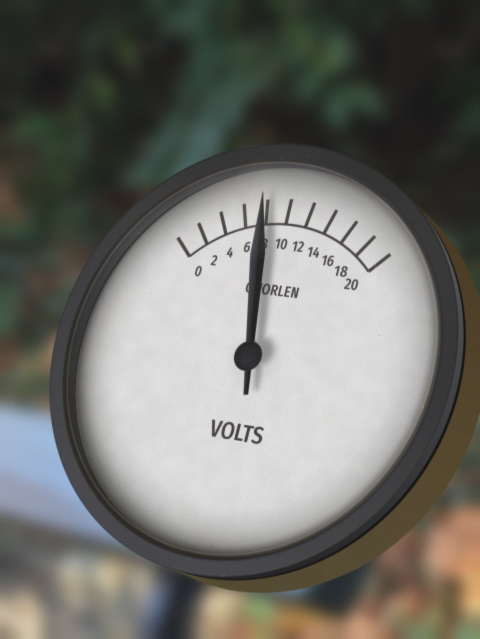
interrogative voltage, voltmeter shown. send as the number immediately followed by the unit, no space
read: 8V
